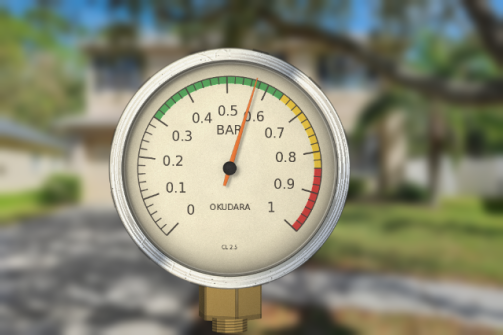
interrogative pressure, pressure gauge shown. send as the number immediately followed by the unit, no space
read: 0.57bar
